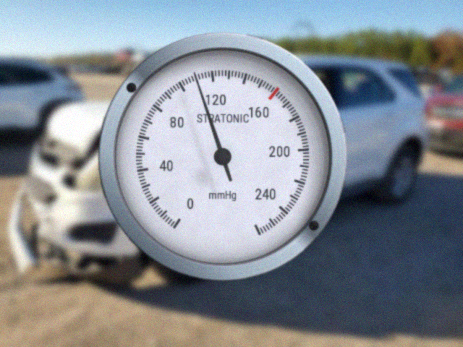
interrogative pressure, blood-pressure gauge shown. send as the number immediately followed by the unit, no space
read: 110mmHg
